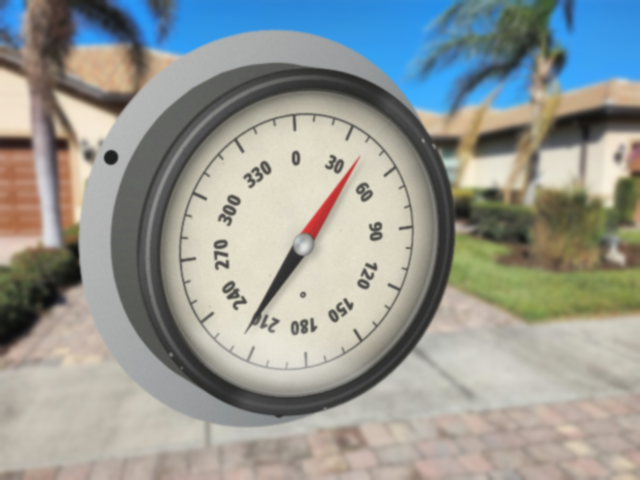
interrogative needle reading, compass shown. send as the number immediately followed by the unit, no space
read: 40°
